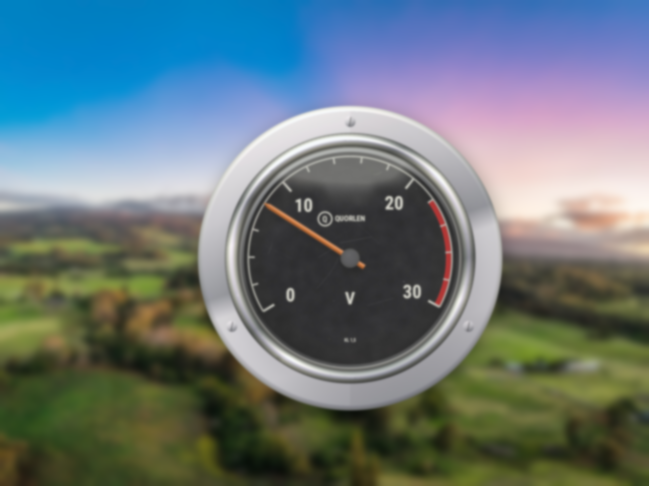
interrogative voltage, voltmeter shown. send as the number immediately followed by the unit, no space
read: 8V
